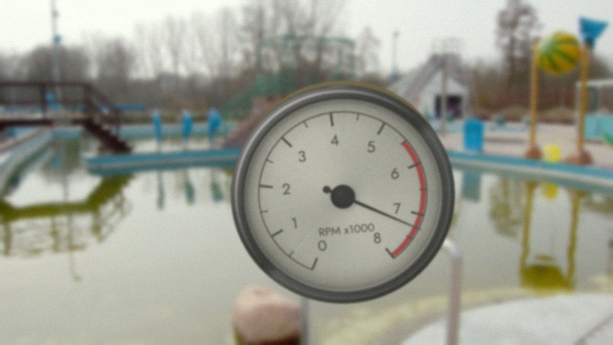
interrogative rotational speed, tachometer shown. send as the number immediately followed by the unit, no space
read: 7250rpm
